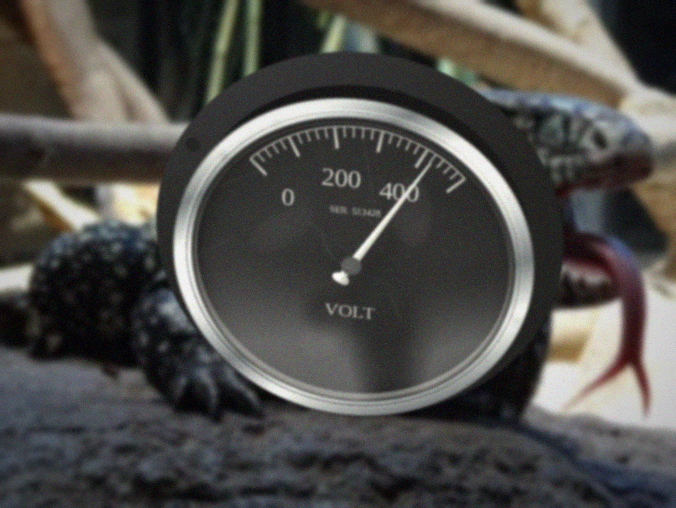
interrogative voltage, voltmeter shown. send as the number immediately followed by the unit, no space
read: 420V
